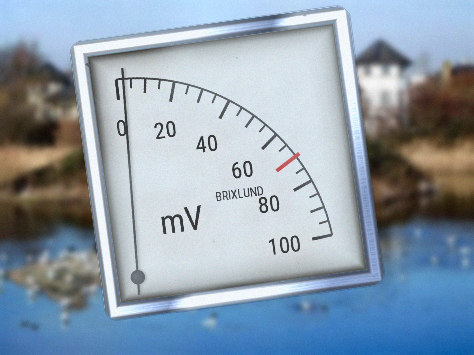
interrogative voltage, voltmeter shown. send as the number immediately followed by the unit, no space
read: 2.5mV
